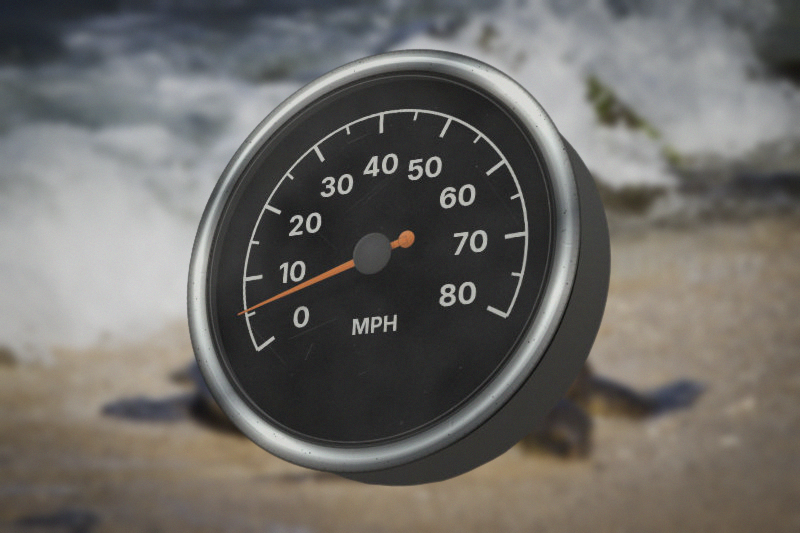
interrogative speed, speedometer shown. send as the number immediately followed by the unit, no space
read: 5mph
